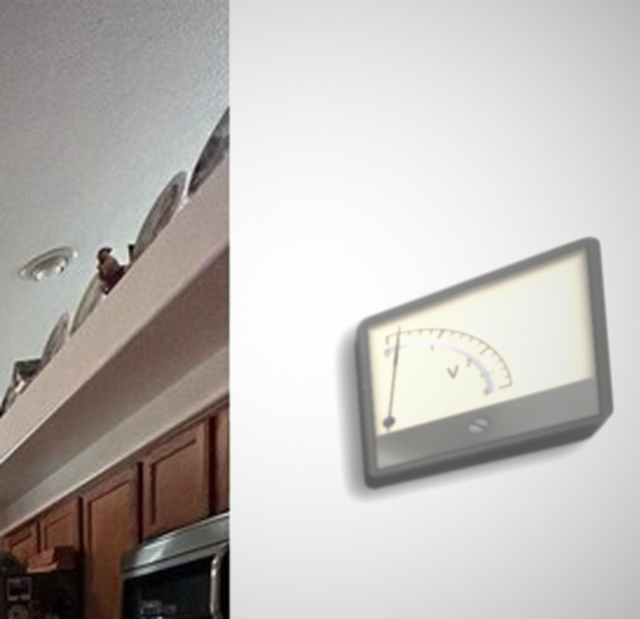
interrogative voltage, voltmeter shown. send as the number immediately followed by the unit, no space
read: 0.2V
